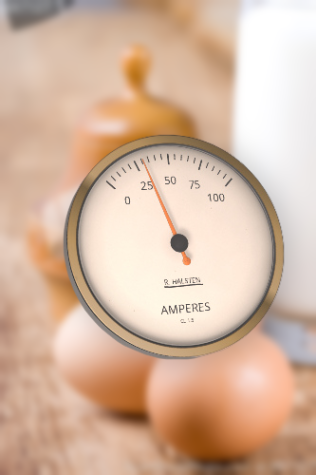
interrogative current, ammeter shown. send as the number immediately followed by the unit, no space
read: 30A
